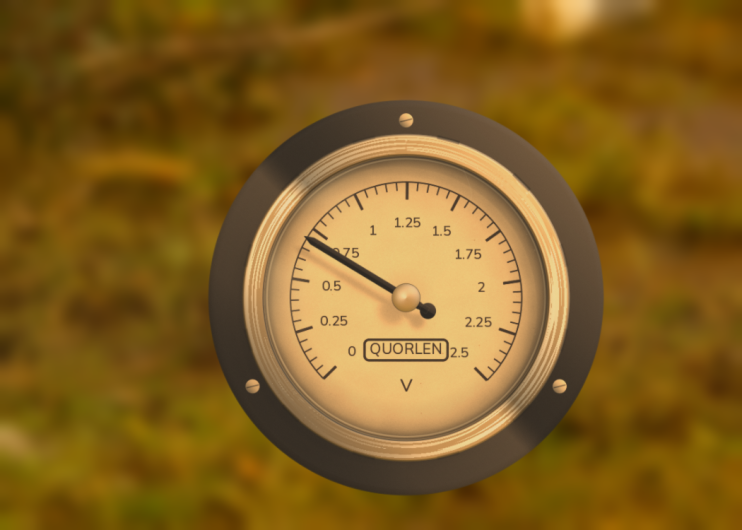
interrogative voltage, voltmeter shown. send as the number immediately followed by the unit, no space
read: 0.7V
